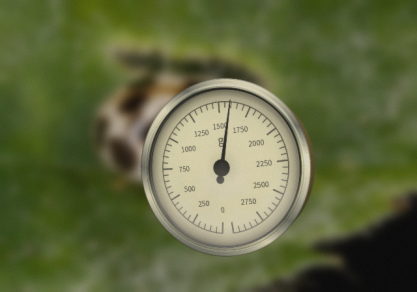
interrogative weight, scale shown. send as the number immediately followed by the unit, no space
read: 1600g
